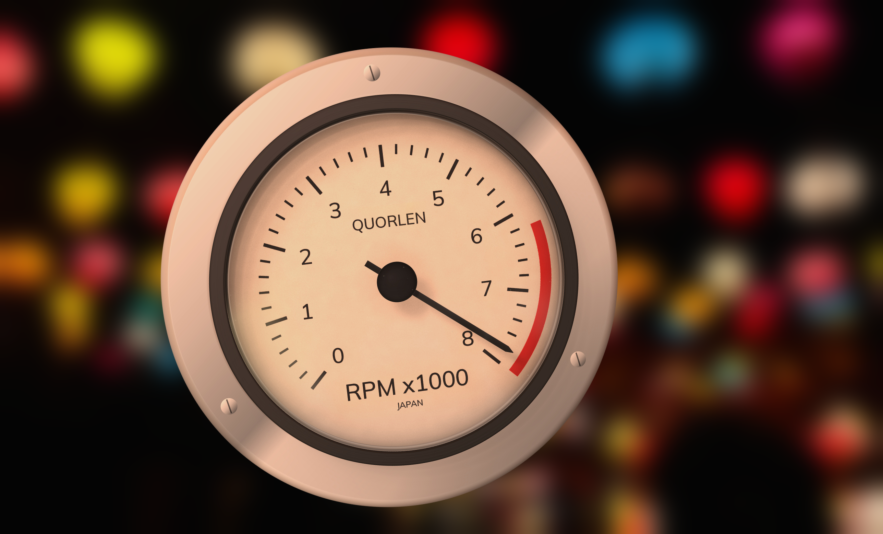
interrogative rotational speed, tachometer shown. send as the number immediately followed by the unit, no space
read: 7800rpm
